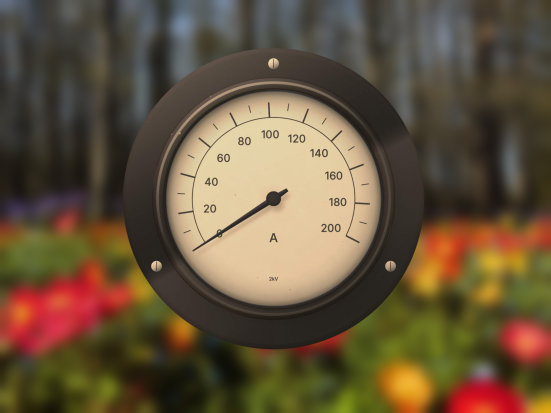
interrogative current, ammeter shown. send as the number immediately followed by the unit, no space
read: 0A
